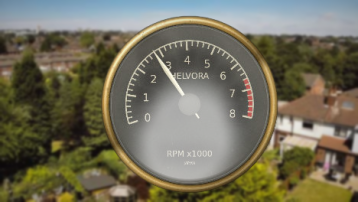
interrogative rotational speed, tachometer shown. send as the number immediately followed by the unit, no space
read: 2800rpm
